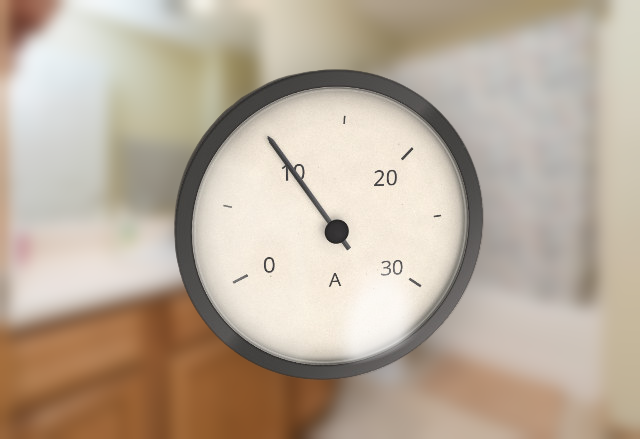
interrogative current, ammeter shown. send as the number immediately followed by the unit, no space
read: 10A
